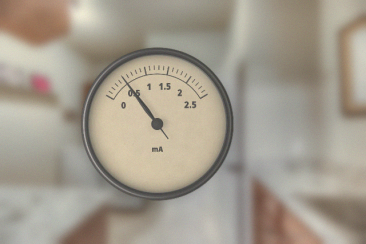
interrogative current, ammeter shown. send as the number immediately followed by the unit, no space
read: 0.5mA
